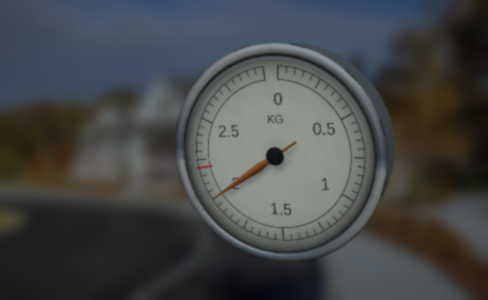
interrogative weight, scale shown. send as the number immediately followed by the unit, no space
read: 2kg
